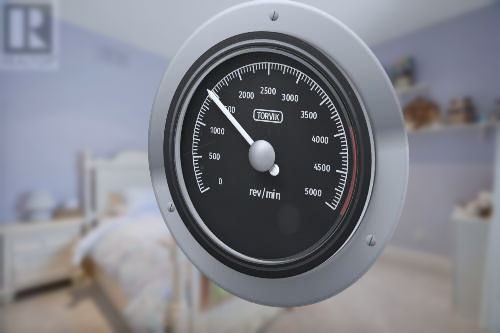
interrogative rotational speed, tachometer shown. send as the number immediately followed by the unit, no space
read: 1500rpm
